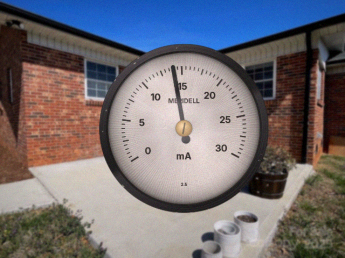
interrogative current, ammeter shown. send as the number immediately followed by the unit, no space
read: 14mA
